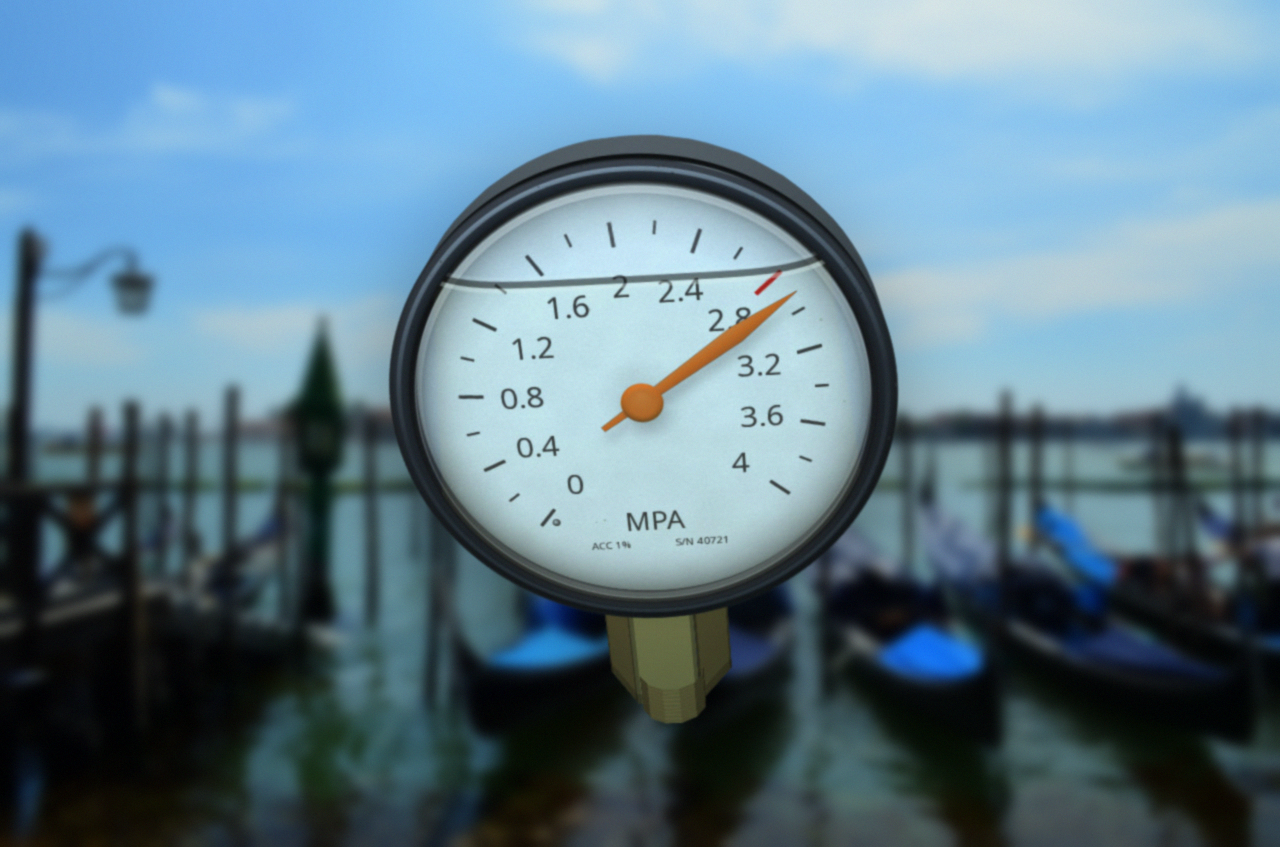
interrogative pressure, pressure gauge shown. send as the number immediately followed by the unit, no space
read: 2.9MPa
